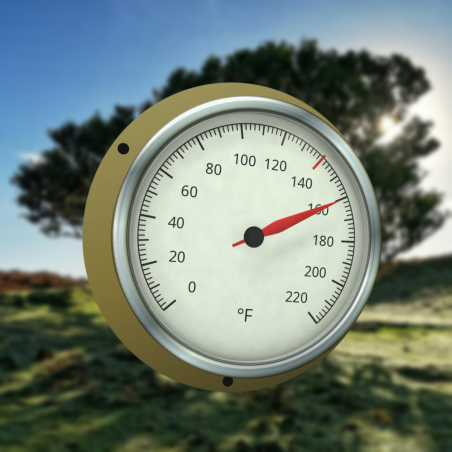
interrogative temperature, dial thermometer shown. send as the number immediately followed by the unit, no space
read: 160°F
